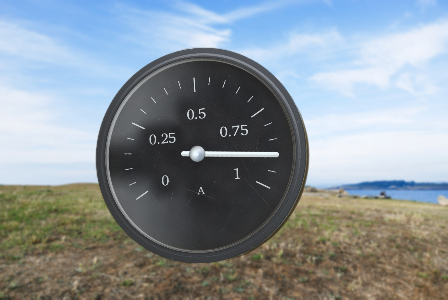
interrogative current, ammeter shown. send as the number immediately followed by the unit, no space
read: 0.9A
